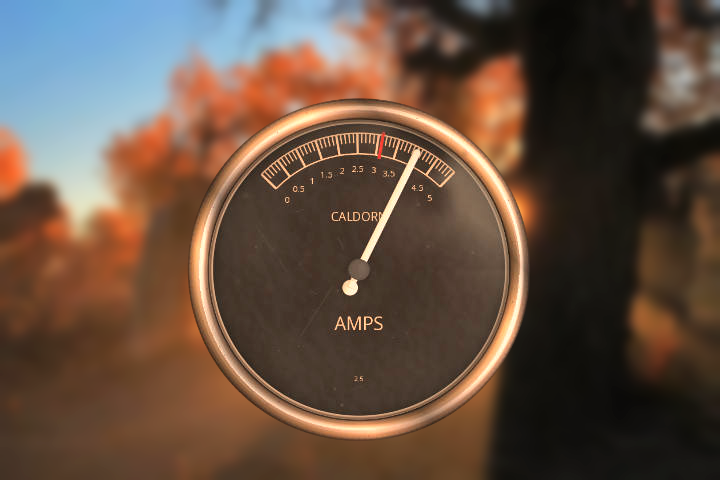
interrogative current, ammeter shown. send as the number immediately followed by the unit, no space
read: 4A
